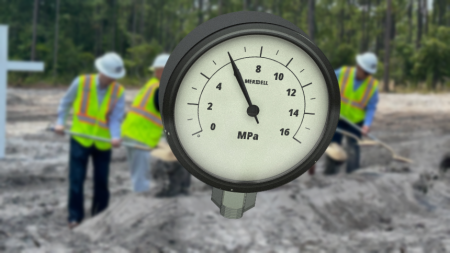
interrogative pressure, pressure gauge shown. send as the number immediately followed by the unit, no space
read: 6MPa
